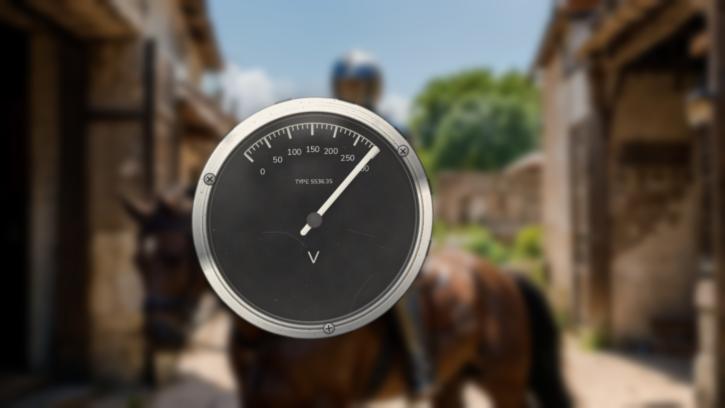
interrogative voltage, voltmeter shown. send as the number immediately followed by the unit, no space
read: 290V
